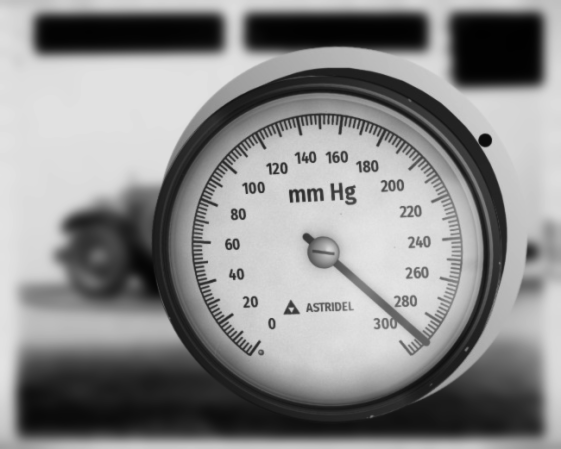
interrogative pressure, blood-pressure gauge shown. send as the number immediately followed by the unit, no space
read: 290mmHg
